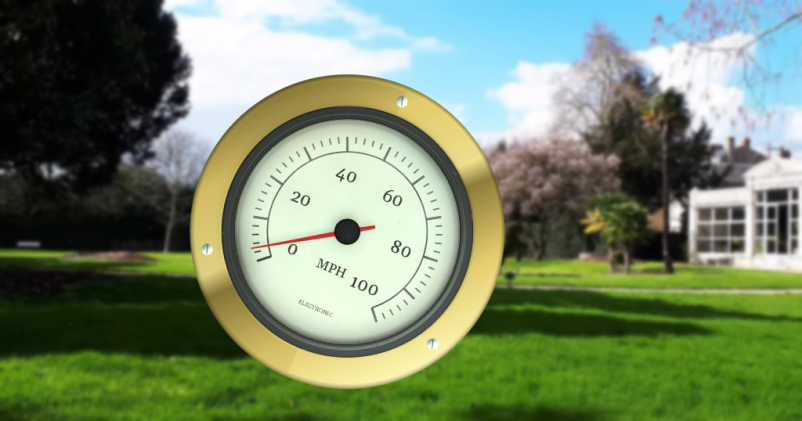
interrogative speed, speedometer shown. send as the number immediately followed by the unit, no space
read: 3mph
